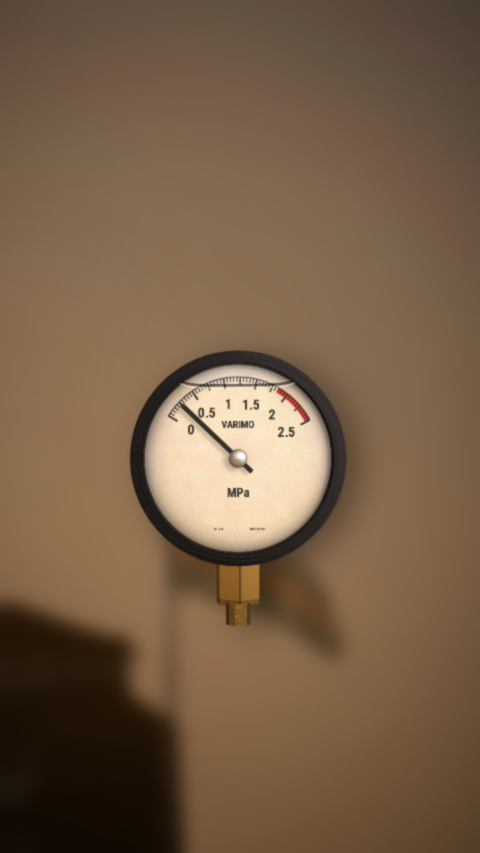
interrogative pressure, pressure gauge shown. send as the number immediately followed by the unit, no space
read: 0.25MPa
